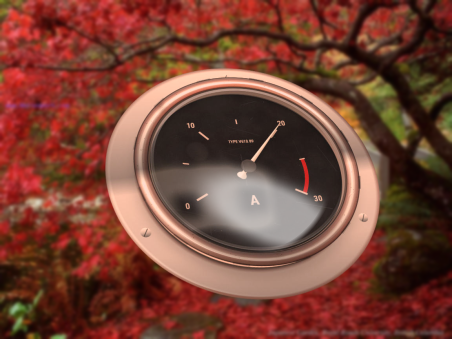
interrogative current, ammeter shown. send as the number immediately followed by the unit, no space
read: 20A
